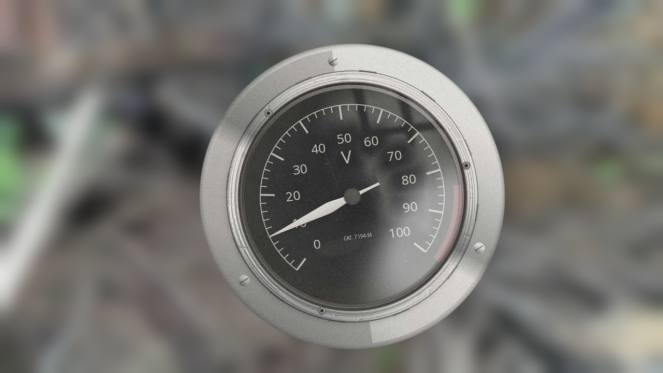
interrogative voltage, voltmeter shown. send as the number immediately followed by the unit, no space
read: 10V
